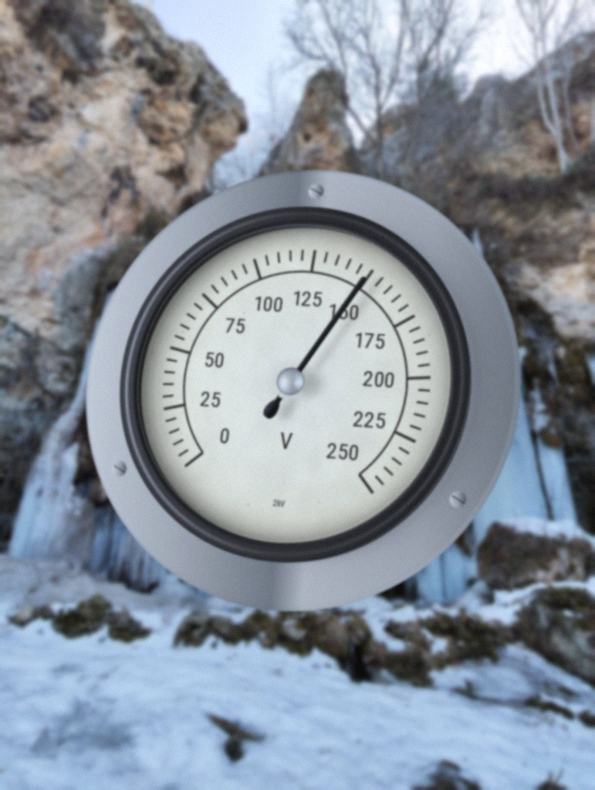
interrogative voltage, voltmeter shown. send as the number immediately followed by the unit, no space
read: 150V
